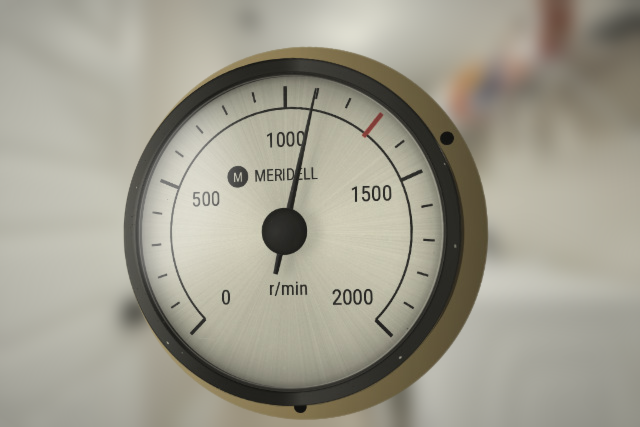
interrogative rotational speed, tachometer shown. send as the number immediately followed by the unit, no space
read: 1100rpm
